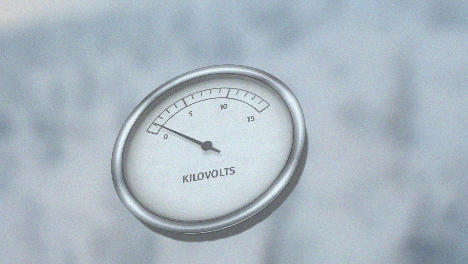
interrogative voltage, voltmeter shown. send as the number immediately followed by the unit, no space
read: 1kV
